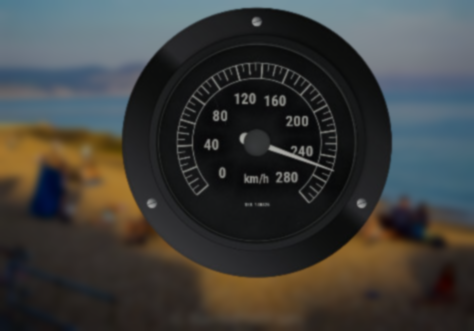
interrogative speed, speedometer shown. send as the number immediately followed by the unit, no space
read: 250km/h
